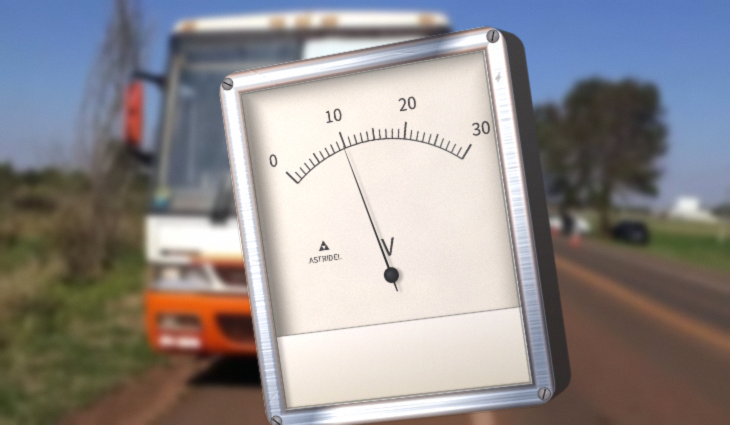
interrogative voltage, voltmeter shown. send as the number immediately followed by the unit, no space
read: 10V
